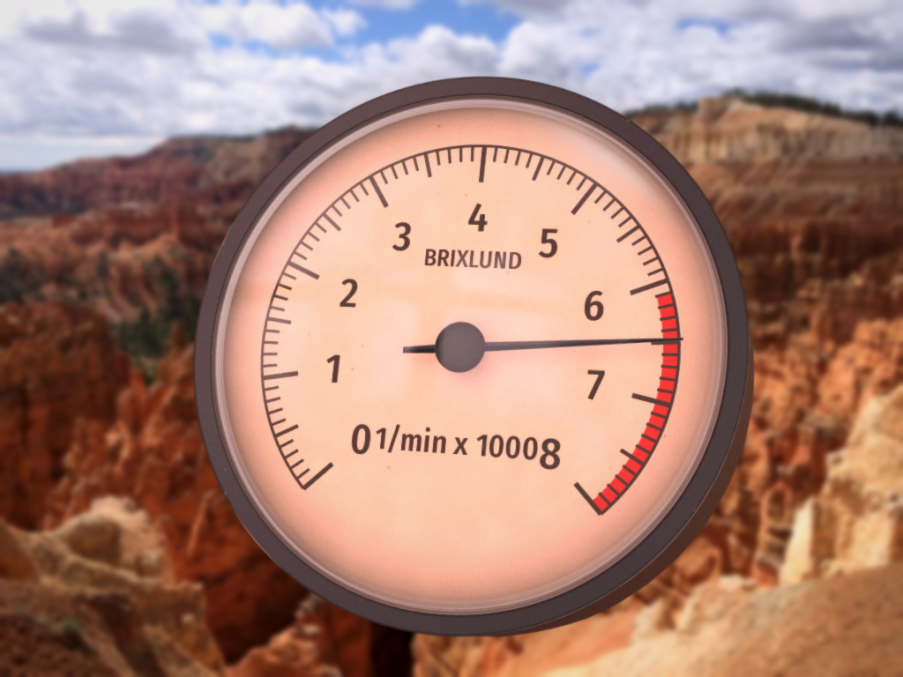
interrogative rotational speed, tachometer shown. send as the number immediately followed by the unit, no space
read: 6500rpm
